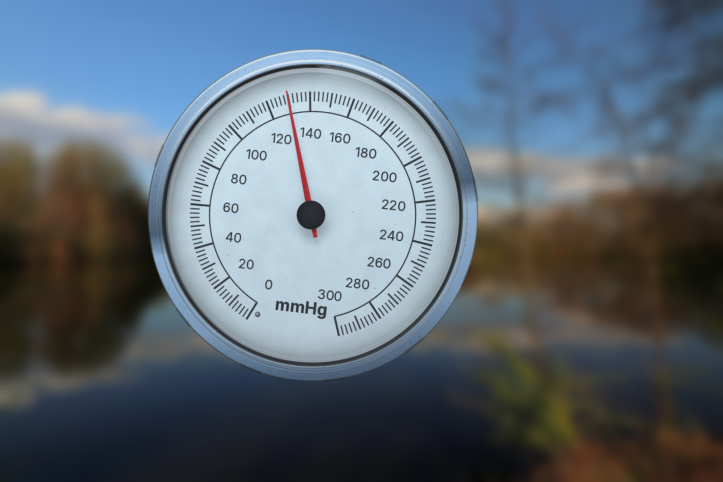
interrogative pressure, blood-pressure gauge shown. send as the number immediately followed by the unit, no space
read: 130mmHg
